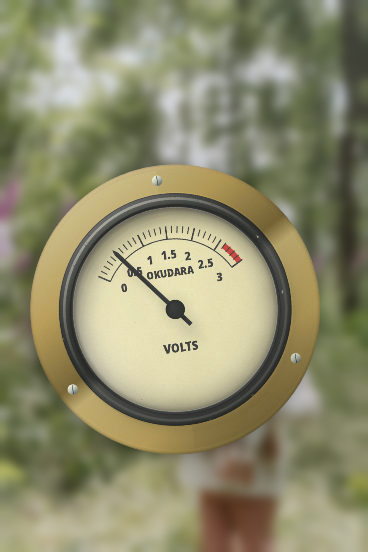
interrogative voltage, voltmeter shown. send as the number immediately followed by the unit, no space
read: 0.5V
